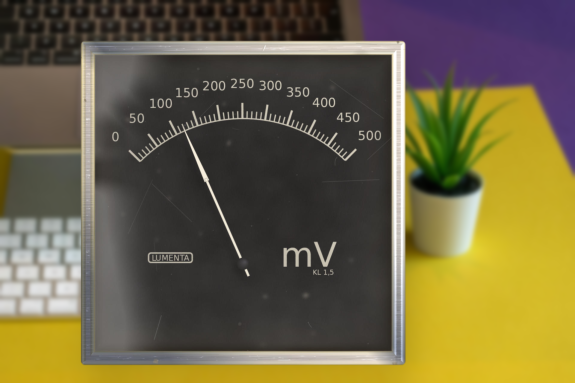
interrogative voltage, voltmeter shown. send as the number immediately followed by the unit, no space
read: 120mV
